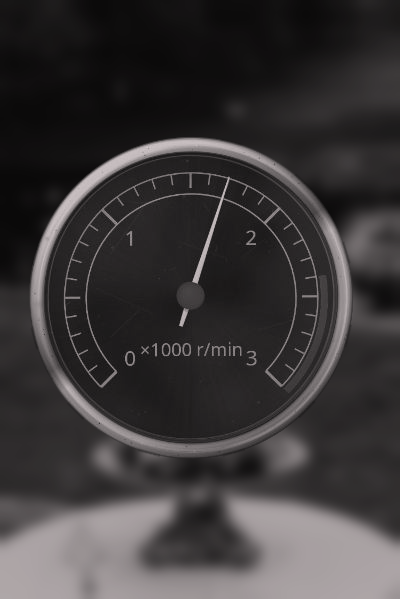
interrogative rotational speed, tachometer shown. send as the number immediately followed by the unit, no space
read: 1700rpm
